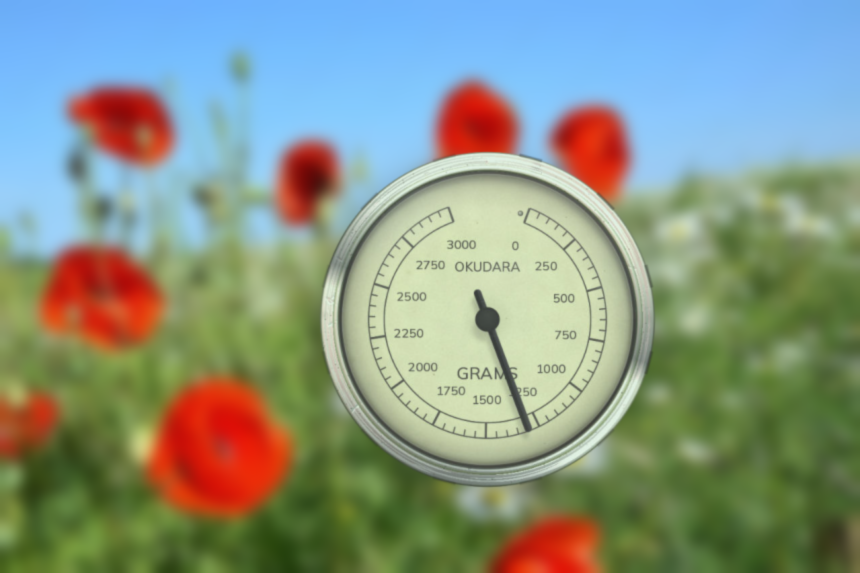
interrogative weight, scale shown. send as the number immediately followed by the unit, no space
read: 1300g
